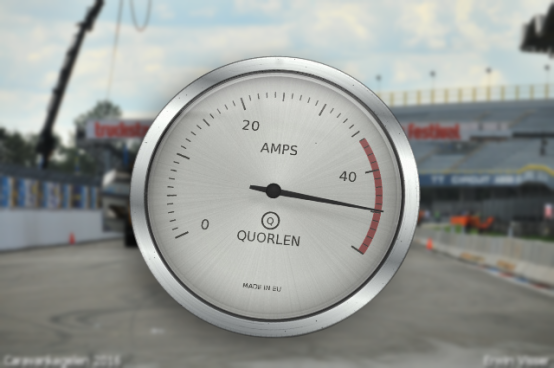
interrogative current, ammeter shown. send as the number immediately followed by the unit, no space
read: 45A
